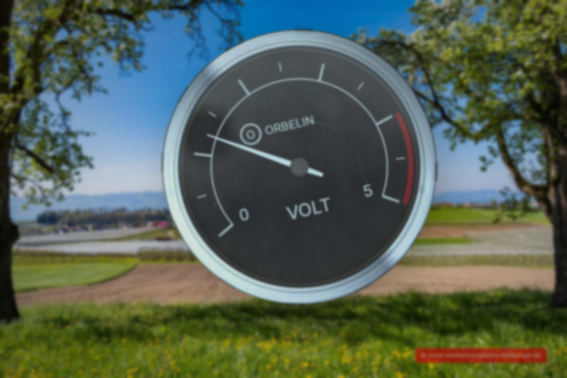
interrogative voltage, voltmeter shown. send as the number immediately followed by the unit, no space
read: 1.25V
